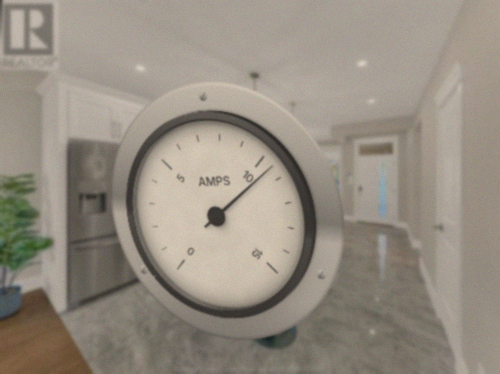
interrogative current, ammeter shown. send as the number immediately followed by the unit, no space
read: 10.5A
